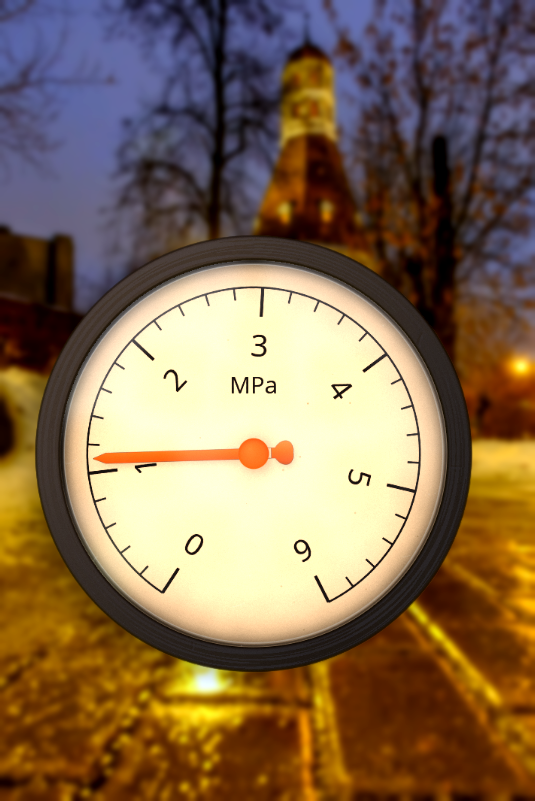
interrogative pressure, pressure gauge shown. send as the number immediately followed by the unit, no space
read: 1.1MPa
